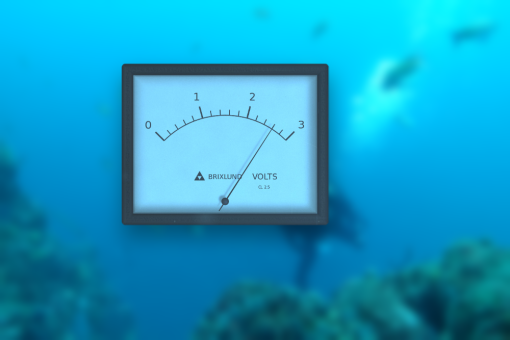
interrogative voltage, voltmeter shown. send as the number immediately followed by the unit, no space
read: 2.6V
